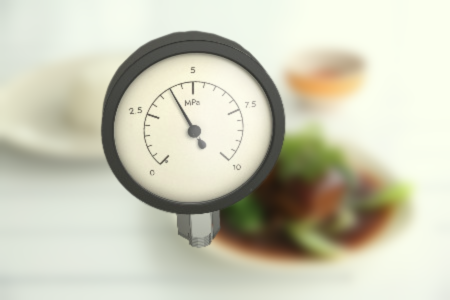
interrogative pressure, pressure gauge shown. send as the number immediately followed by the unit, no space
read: 4MPa
